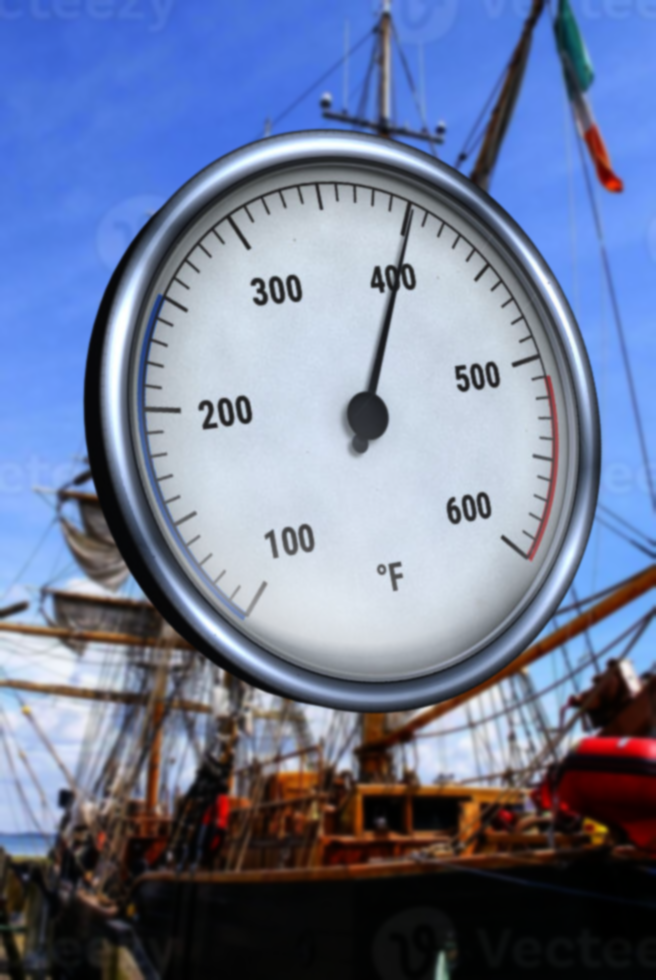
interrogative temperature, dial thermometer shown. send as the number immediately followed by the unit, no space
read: 400°F
